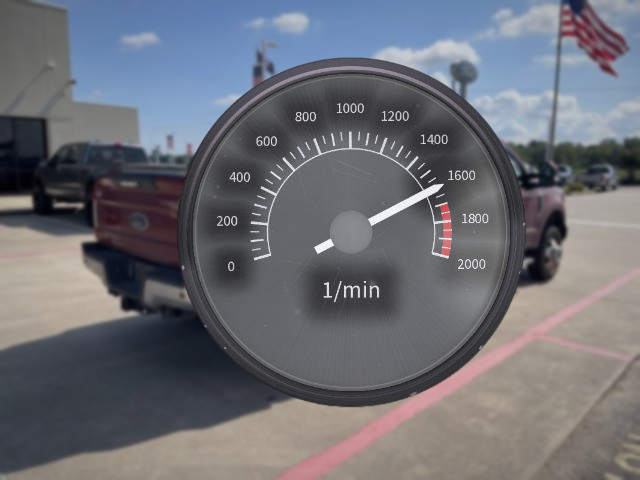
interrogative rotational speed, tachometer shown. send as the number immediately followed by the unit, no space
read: 1600rpm
